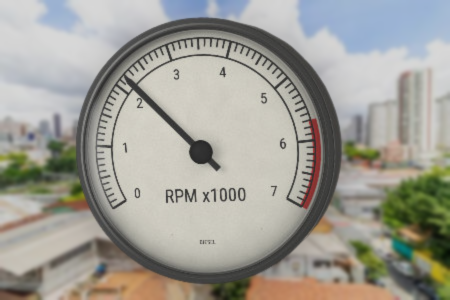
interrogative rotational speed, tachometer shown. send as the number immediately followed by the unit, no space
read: 2200rpm
